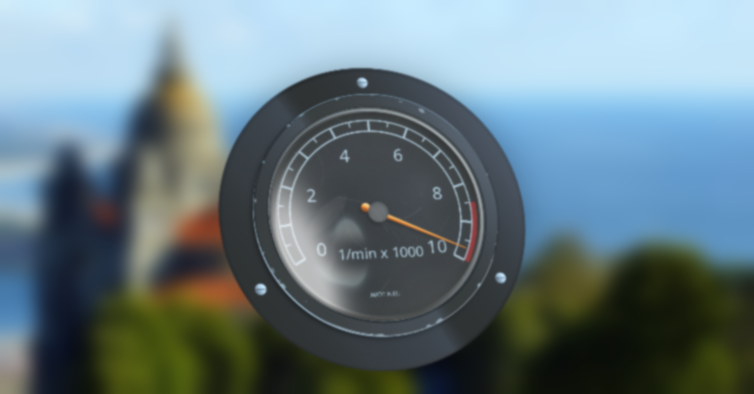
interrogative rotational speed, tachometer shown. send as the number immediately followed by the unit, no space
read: 9750rpm
